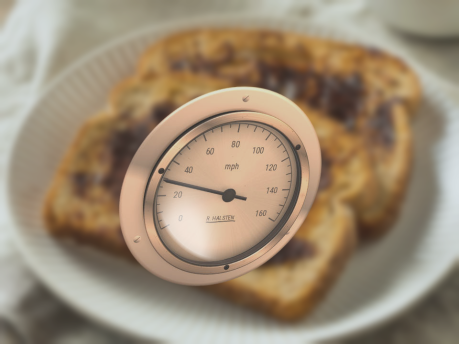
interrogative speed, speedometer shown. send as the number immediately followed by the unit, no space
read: 30mph
